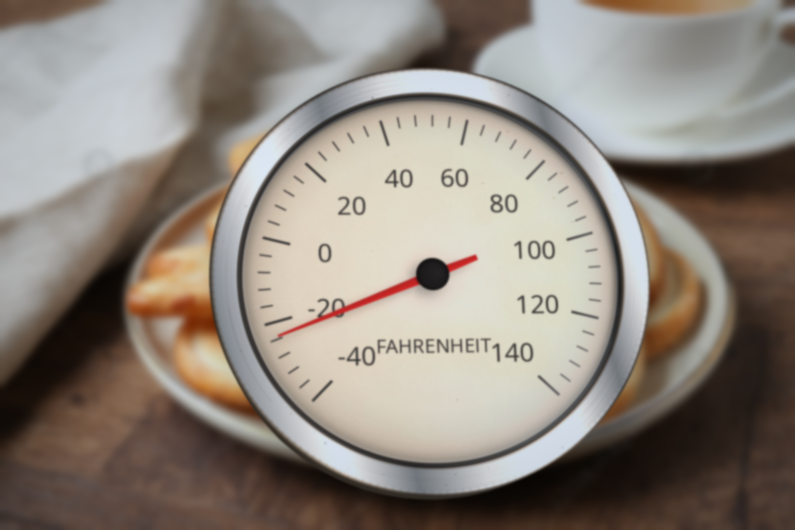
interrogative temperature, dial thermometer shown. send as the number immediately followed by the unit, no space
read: -24°F
